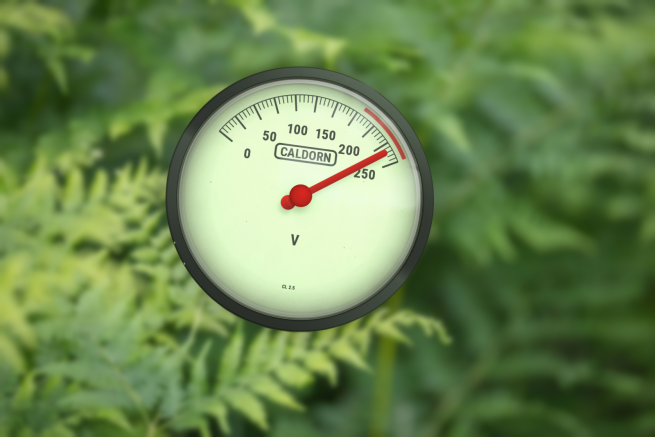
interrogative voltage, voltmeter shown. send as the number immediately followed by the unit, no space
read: 235V
